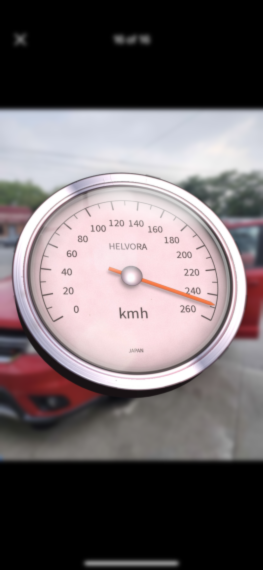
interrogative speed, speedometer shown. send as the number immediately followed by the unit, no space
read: 250km/h
